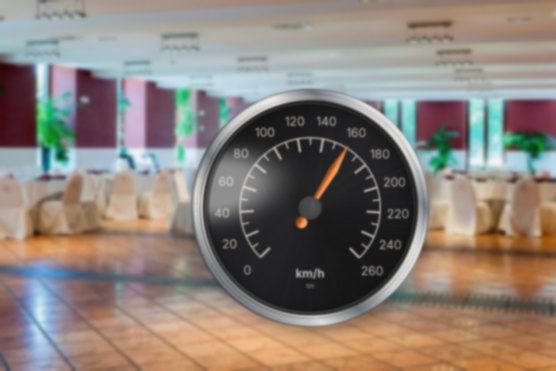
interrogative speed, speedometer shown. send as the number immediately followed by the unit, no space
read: 160km/h
